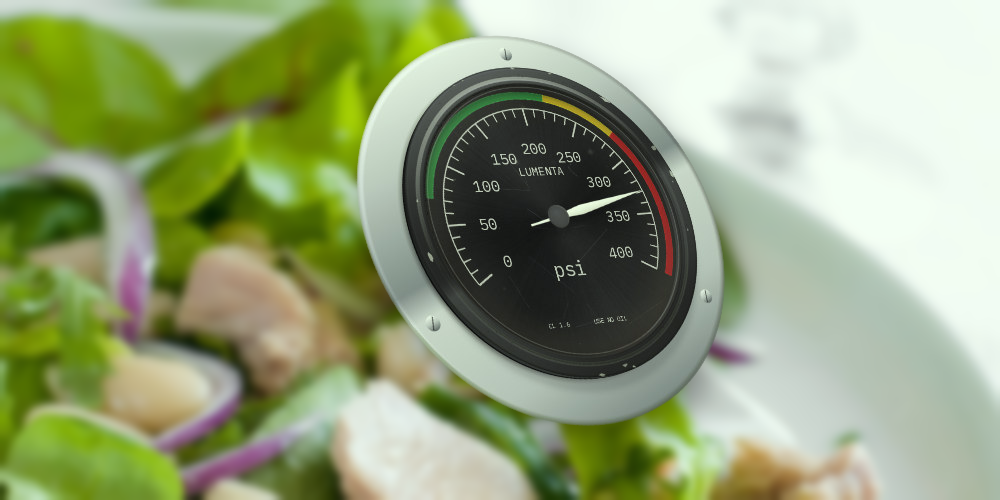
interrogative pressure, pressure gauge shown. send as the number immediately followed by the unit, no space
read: 330psi
